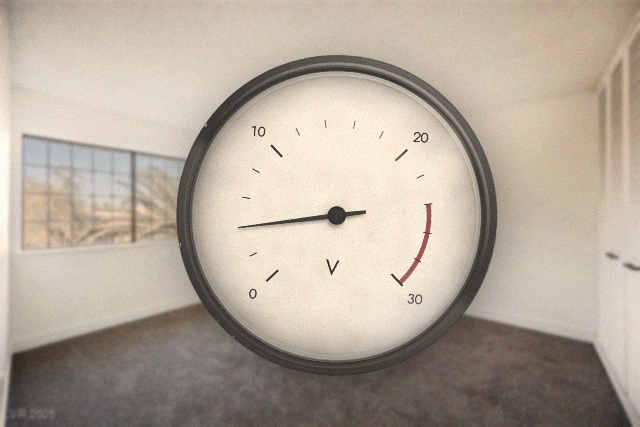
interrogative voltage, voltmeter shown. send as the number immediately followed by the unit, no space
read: 4V
